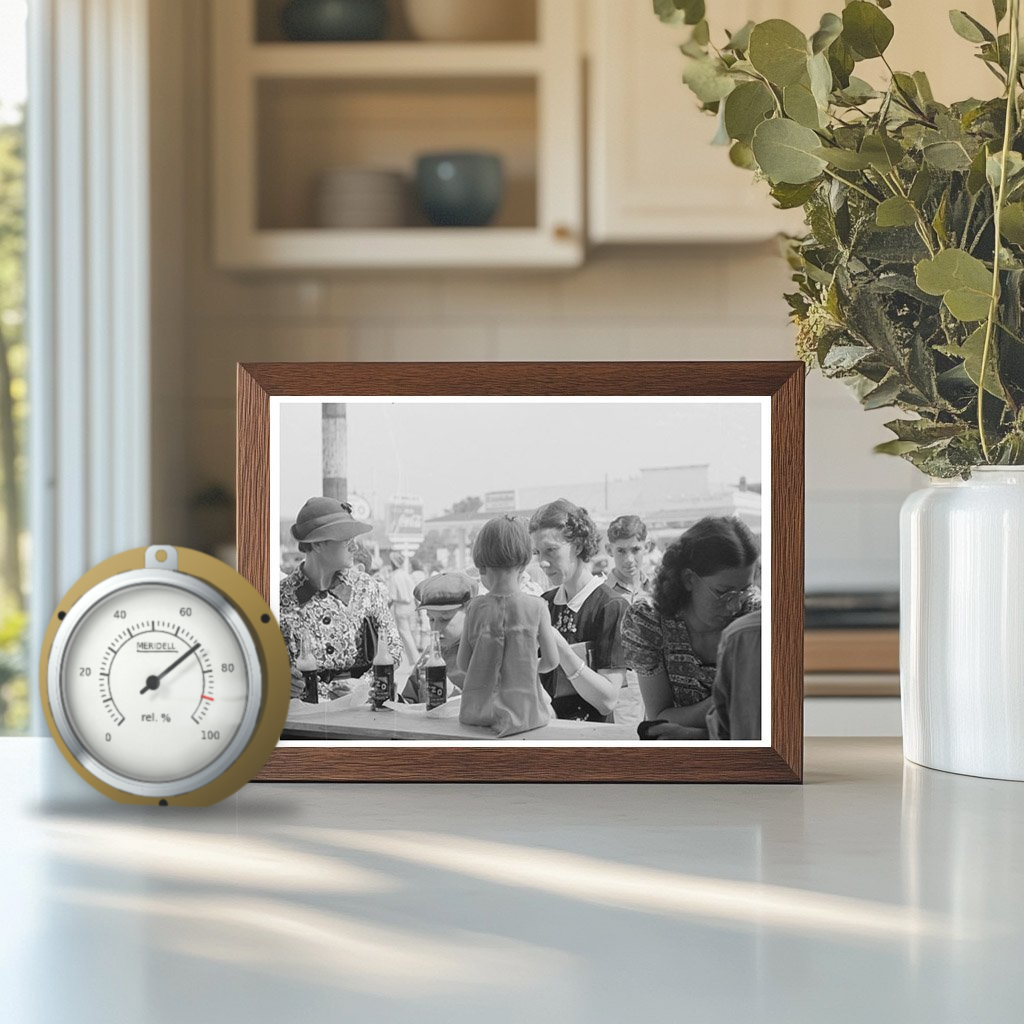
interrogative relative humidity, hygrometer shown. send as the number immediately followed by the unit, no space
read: 70%
